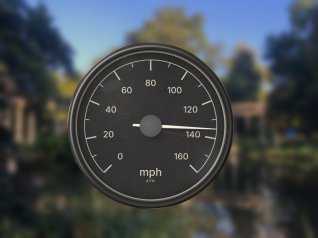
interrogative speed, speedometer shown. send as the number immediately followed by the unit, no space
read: 135mph
